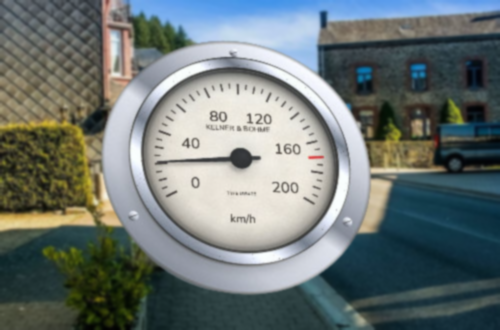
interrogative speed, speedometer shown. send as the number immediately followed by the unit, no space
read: 20km/h
